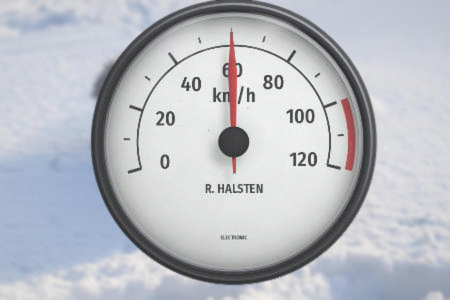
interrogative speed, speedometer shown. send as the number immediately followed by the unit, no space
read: 60km/h
